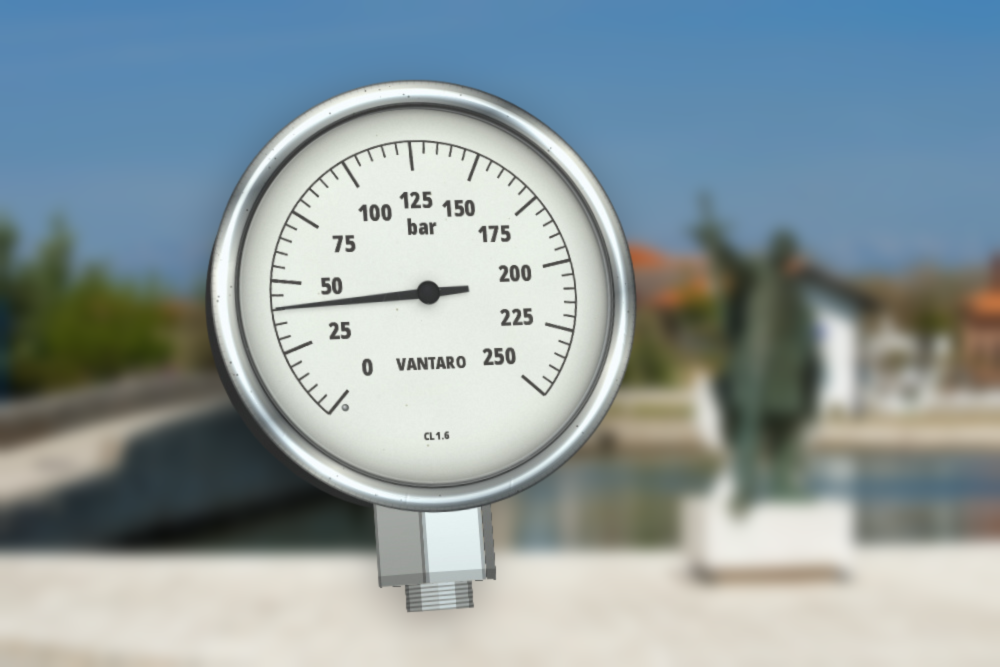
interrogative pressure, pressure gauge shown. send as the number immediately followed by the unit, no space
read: 40bar
